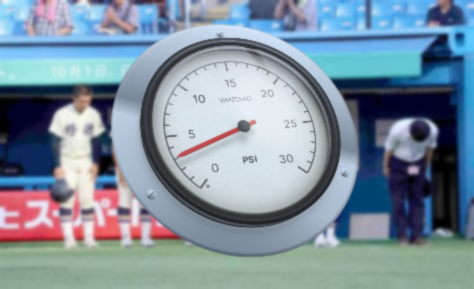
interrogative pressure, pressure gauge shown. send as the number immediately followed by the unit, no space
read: 3psi
